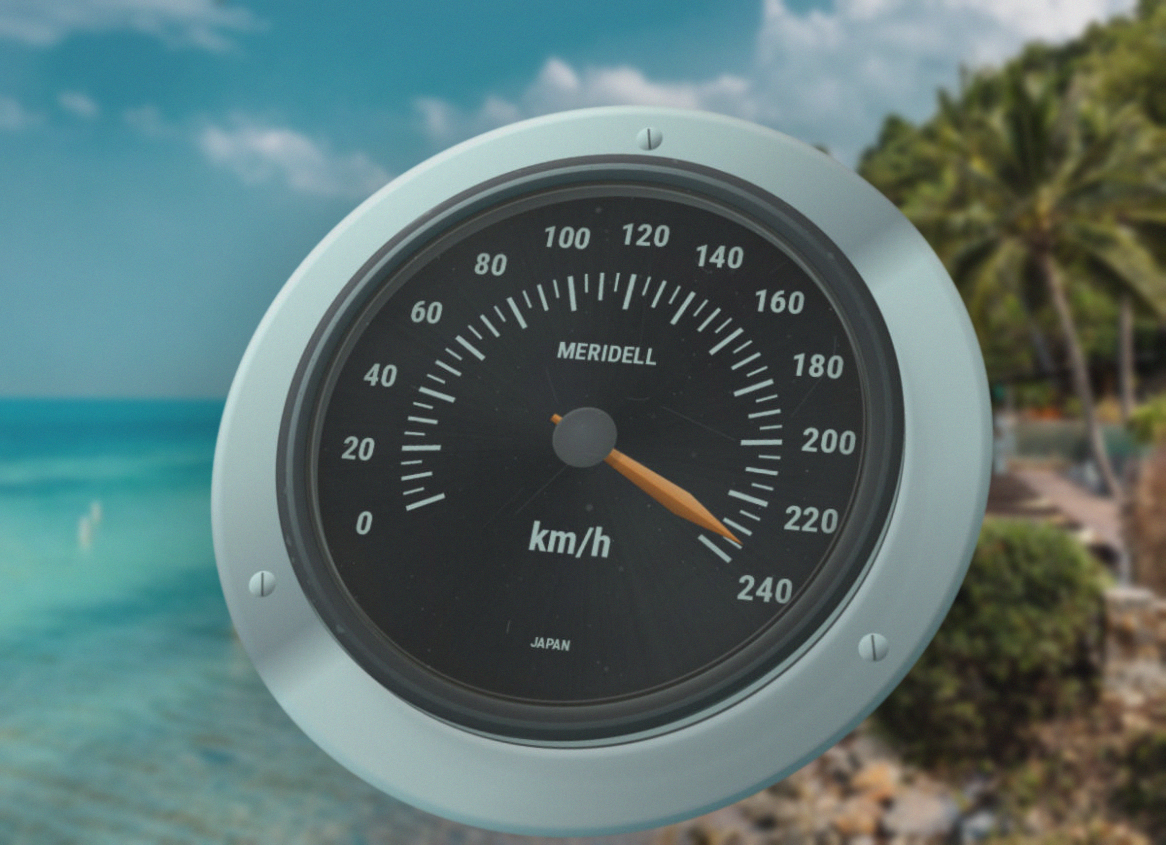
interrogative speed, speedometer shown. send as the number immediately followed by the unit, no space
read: 235km/h
